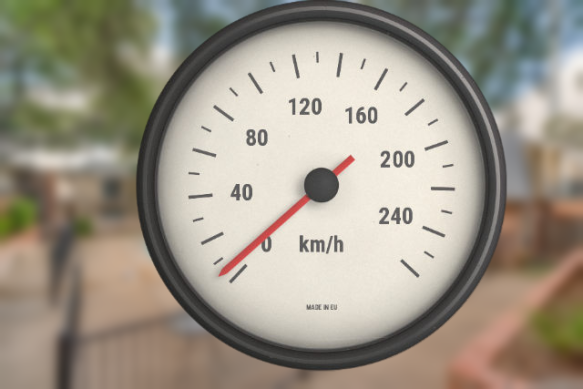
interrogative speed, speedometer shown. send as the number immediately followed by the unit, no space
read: 5km/h
